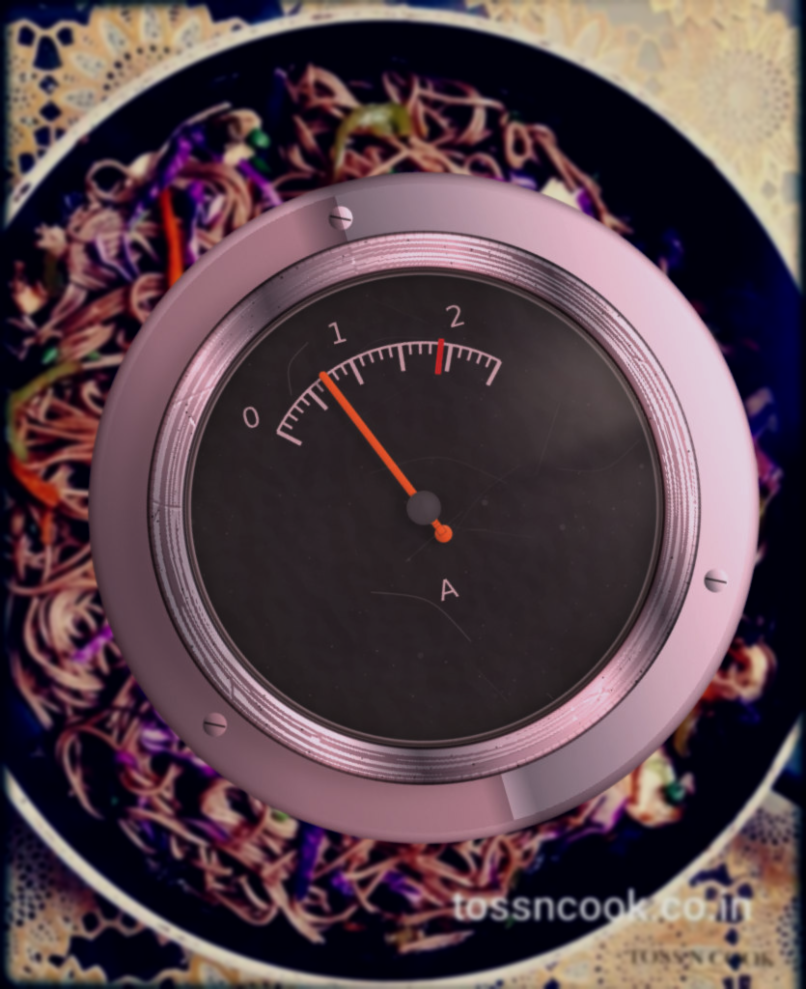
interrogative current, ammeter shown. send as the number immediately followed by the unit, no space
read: 0.7A
